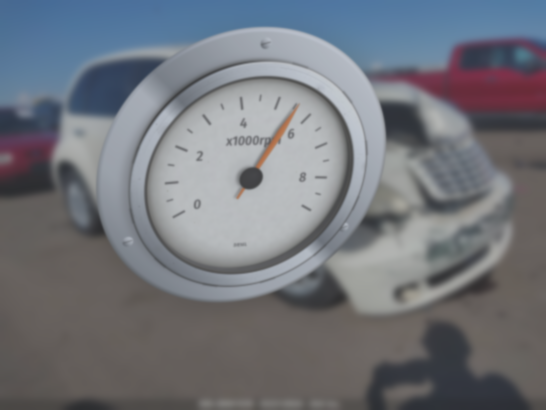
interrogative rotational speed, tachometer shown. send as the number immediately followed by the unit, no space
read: 5500rpm
